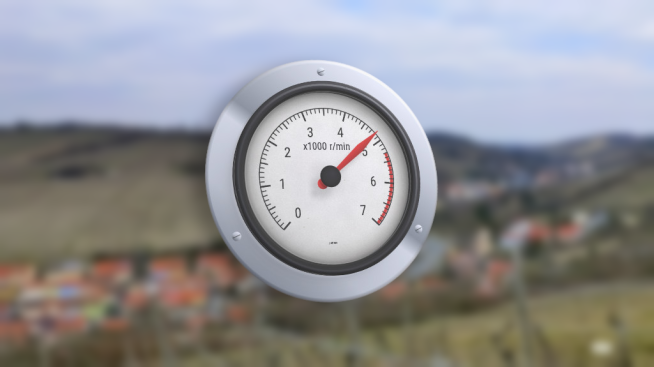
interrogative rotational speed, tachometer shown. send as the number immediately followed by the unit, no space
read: 4800rpm
